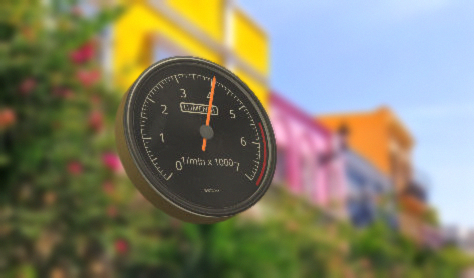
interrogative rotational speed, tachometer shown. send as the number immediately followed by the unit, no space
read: 4000rpm
